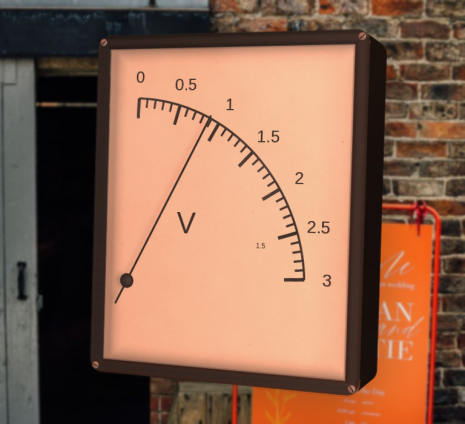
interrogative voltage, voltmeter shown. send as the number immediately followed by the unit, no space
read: 0.9V
